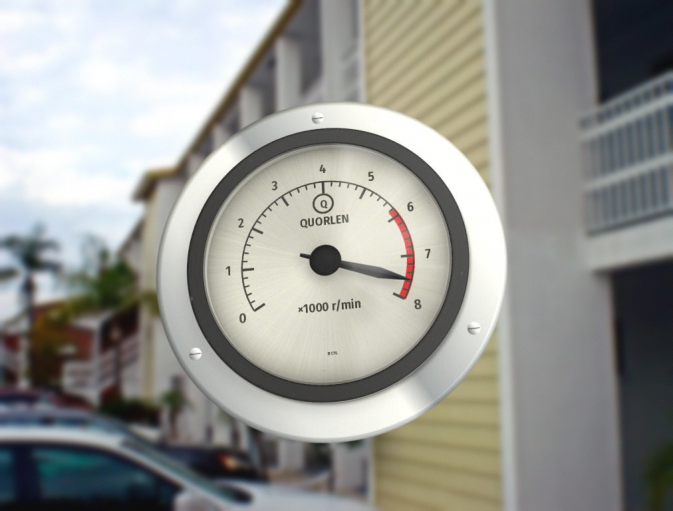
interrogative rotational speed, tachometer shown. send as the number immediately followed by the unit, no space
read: 7600rpm
